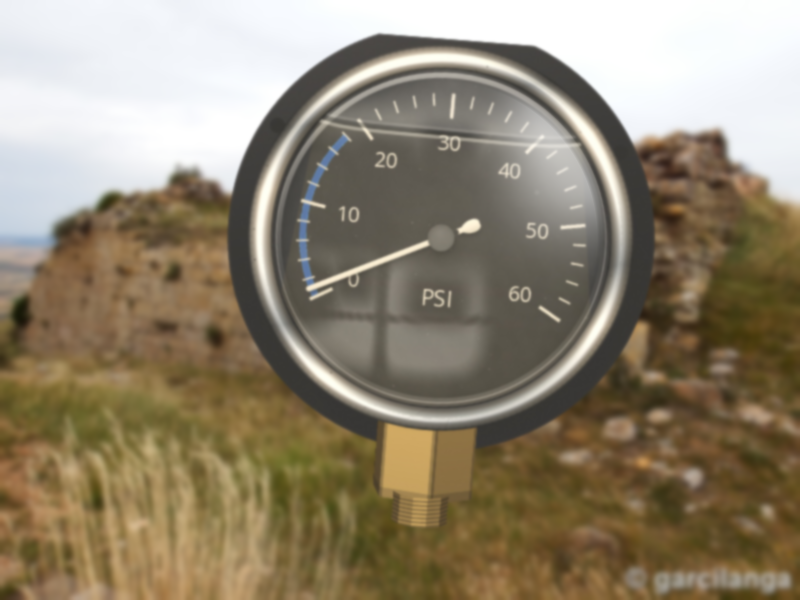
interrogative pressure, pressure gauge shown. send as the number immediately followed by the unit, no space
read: 1psi
